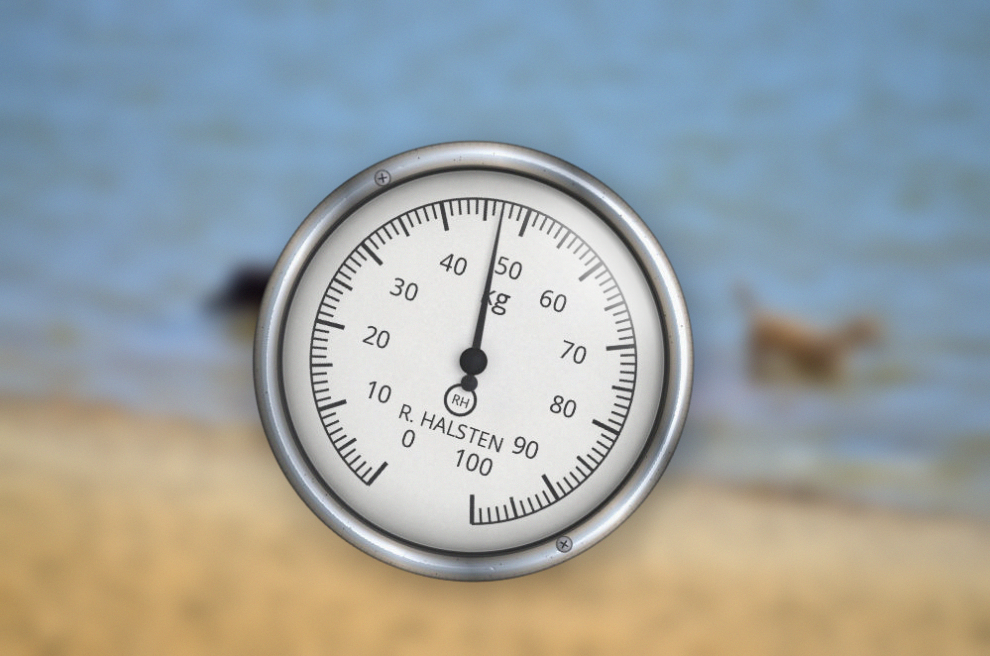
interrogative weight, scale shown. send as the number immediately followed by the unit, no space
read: 47kg
